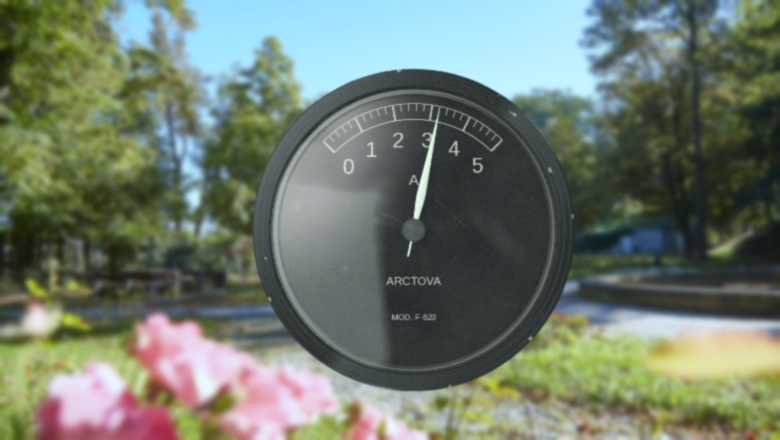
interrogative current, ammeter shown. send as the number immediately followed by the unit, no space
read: 3.2A
